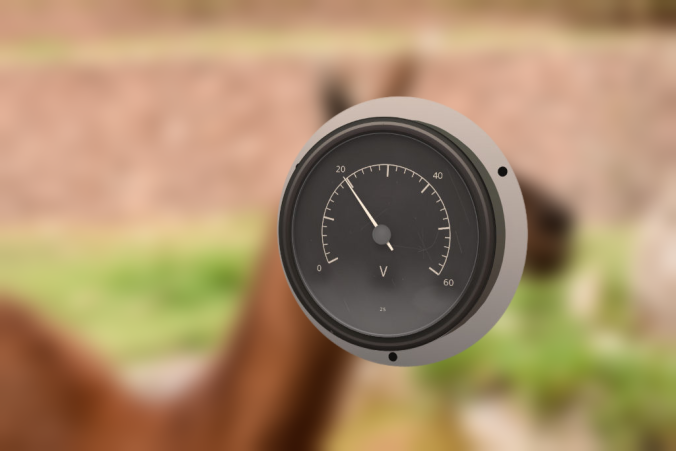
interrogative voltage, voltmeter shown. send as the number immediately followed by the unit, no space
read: 20V
